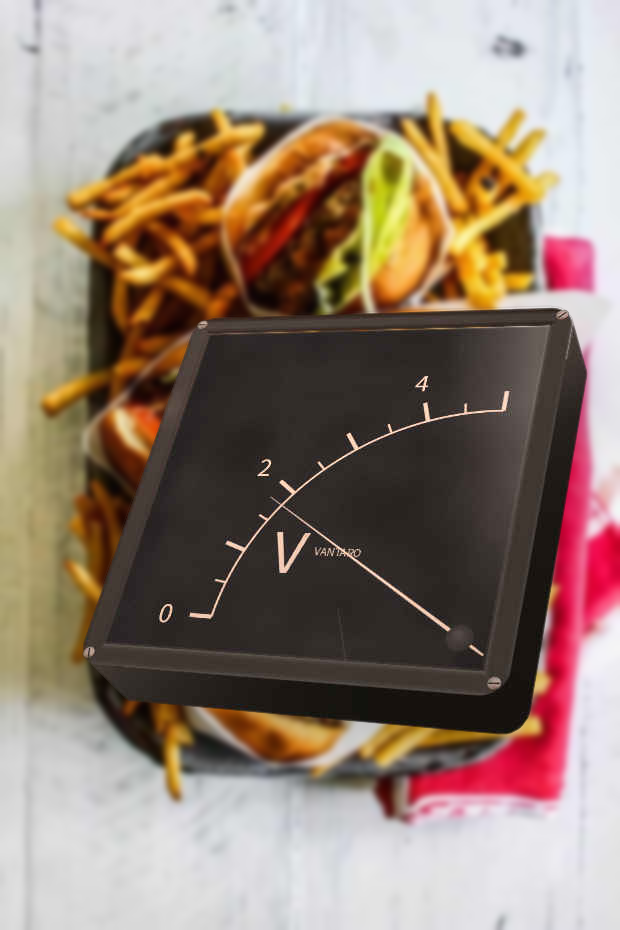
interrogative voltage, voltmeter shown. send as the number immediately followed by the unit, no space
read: 1.75V
